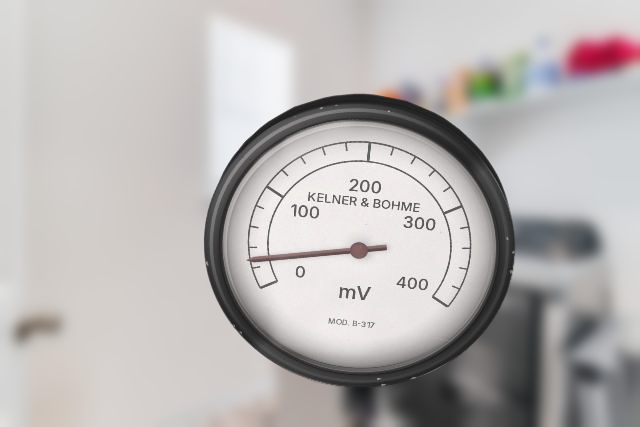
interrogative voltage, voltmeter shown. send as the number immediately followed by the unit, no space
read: 30mV
